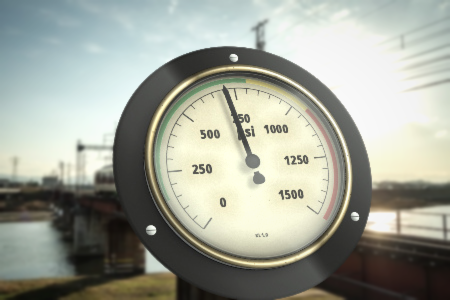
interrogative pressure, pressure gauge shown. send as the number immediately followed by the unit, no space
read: 700psi
